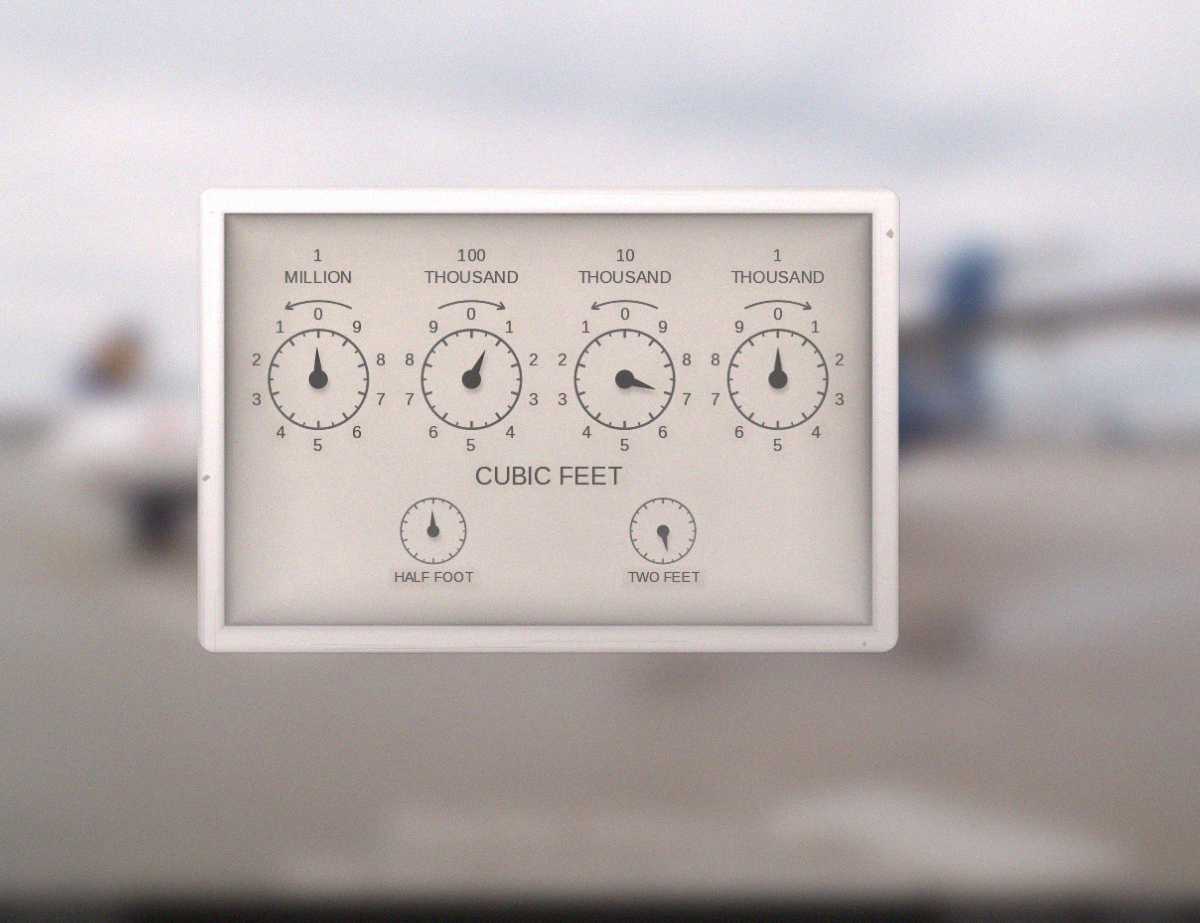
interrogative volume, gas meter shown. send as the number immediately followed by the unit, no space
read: 7000ft³
